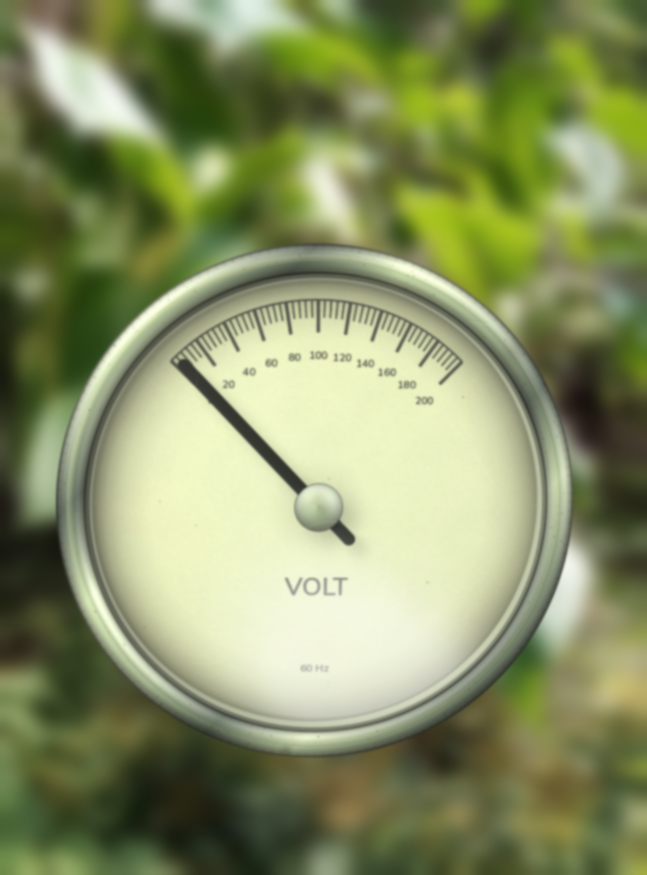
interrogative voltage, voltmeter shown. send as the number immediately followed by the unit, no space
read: 4V
